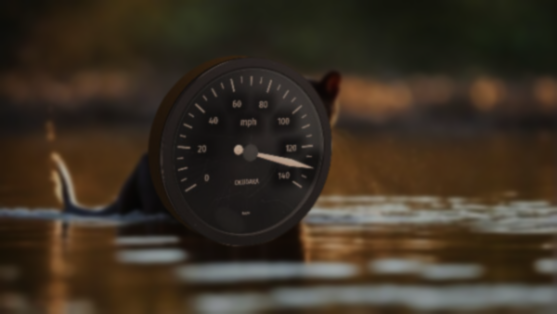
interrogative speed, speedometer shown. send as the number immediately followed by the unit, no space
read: 130mph
